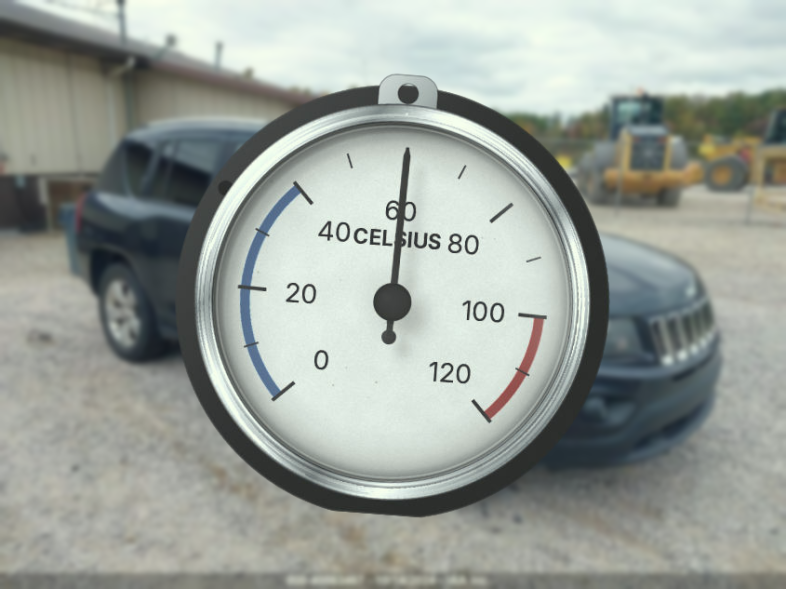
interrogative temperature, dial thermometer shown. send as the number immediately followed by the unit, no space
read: 60°C
